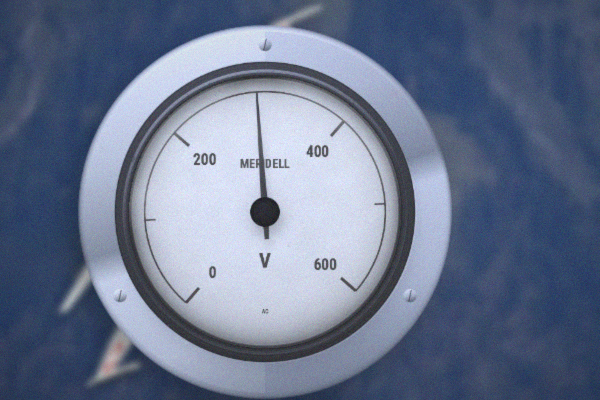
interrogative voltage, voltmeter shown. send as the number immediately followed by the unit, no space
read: 300V
